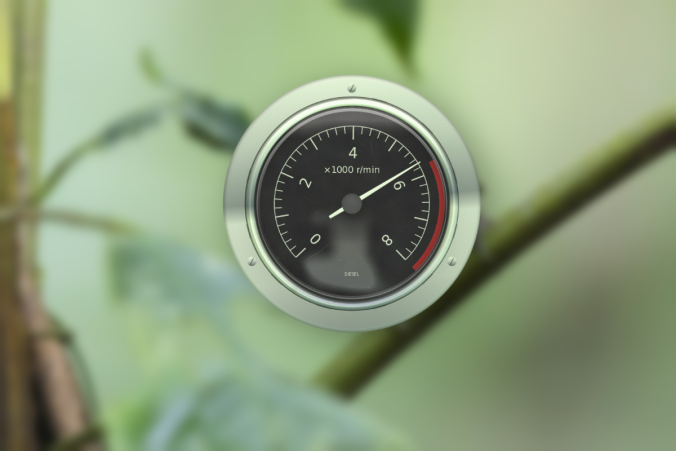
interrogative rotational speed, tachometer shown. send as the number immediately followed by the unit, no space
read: 5700rpm
